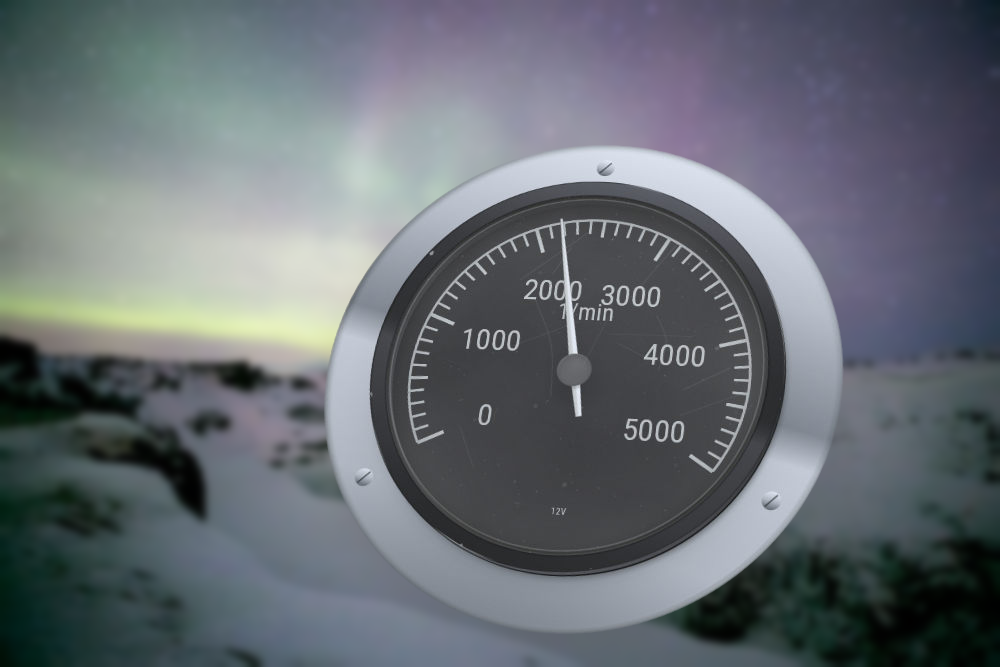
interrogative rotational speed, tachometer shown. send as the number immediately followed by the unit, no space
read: 2200rpm
